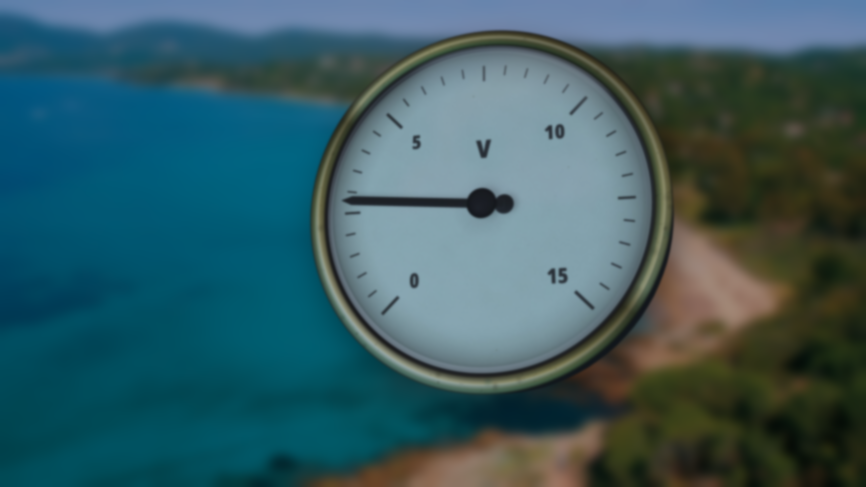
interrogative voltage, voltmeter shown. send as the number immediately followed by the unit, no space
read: 2.75V
